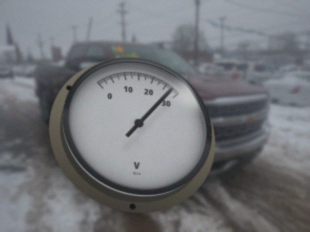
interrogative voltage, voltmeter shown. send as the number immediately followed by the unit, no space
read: 27.5V
